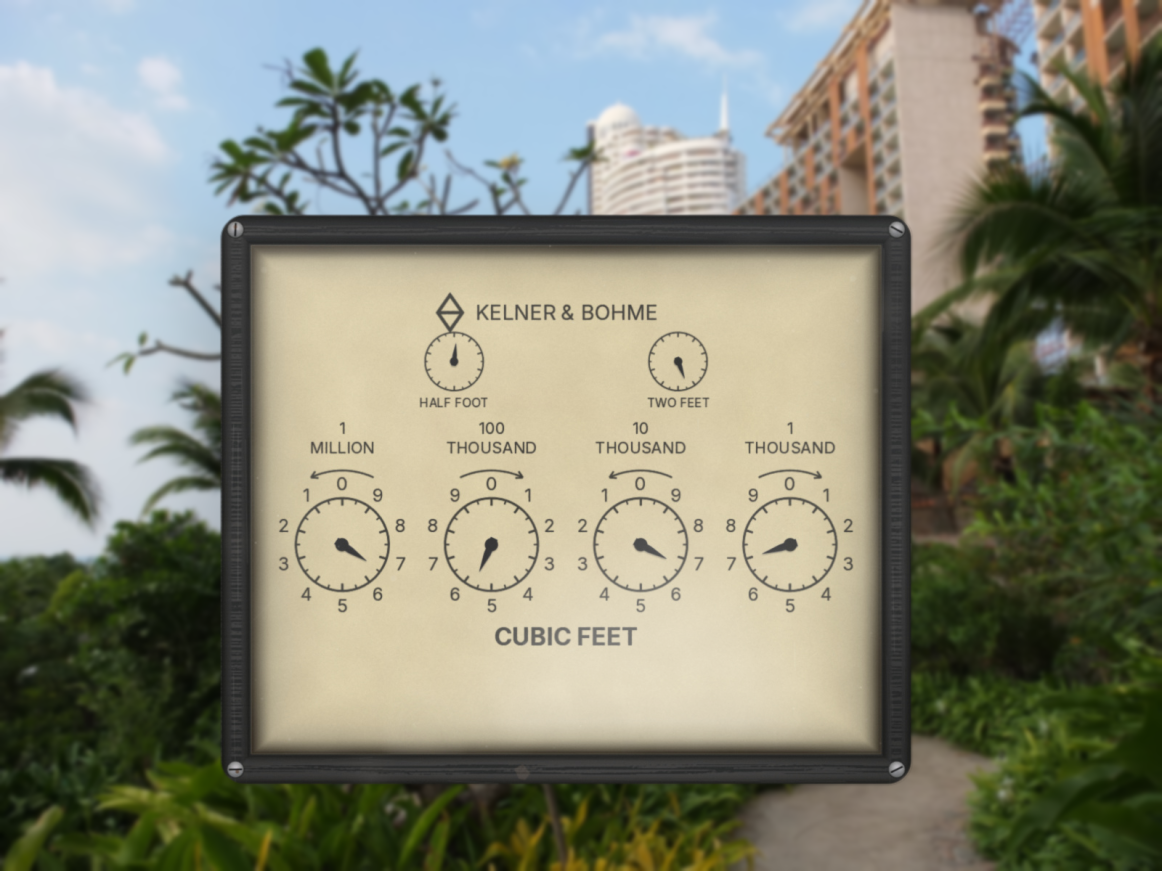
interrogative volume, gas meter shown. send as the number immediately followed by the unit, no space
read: 656700ft³
